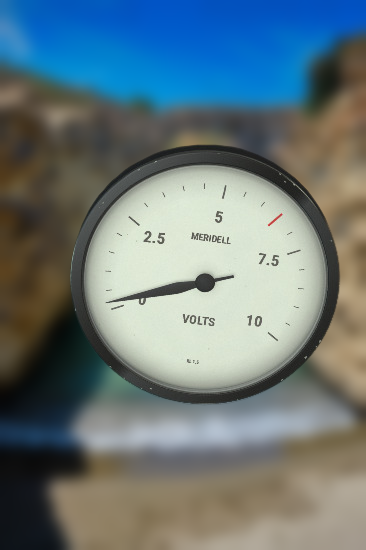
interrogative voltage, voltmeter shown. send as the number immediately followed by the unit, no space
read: 0.25V
